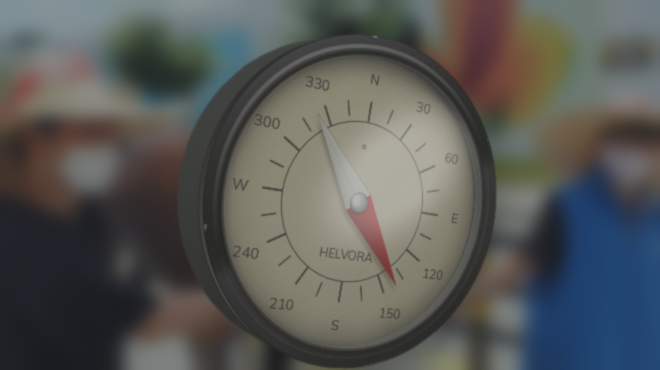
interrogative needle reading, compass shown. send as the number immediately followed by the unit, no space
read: 142.5°
